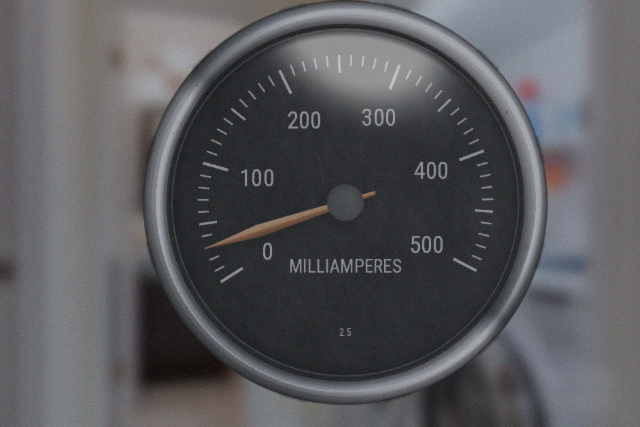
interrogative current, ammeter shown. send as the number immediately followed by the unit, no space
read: 30mA
